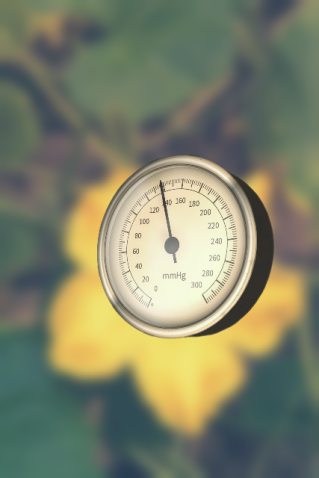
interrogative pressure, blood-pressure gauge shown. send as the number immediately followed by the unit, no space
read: 140mmHg
